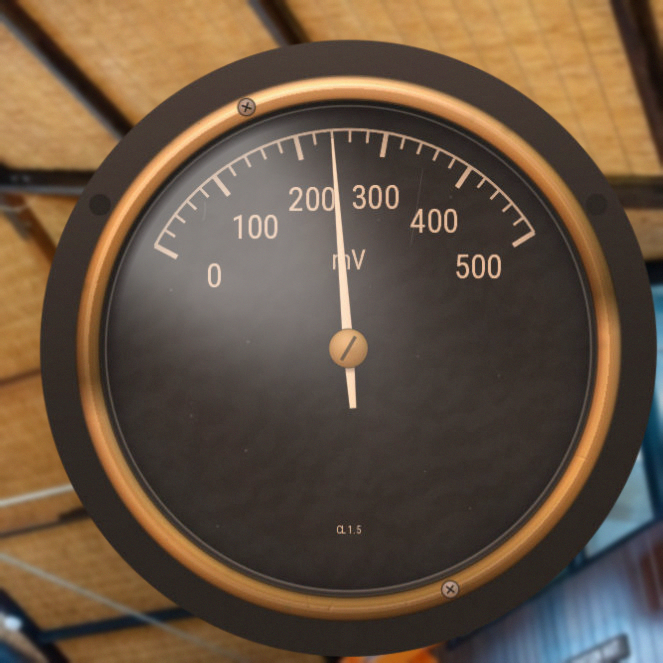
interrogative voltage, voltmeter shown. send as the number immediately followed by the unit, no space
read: 240mV
